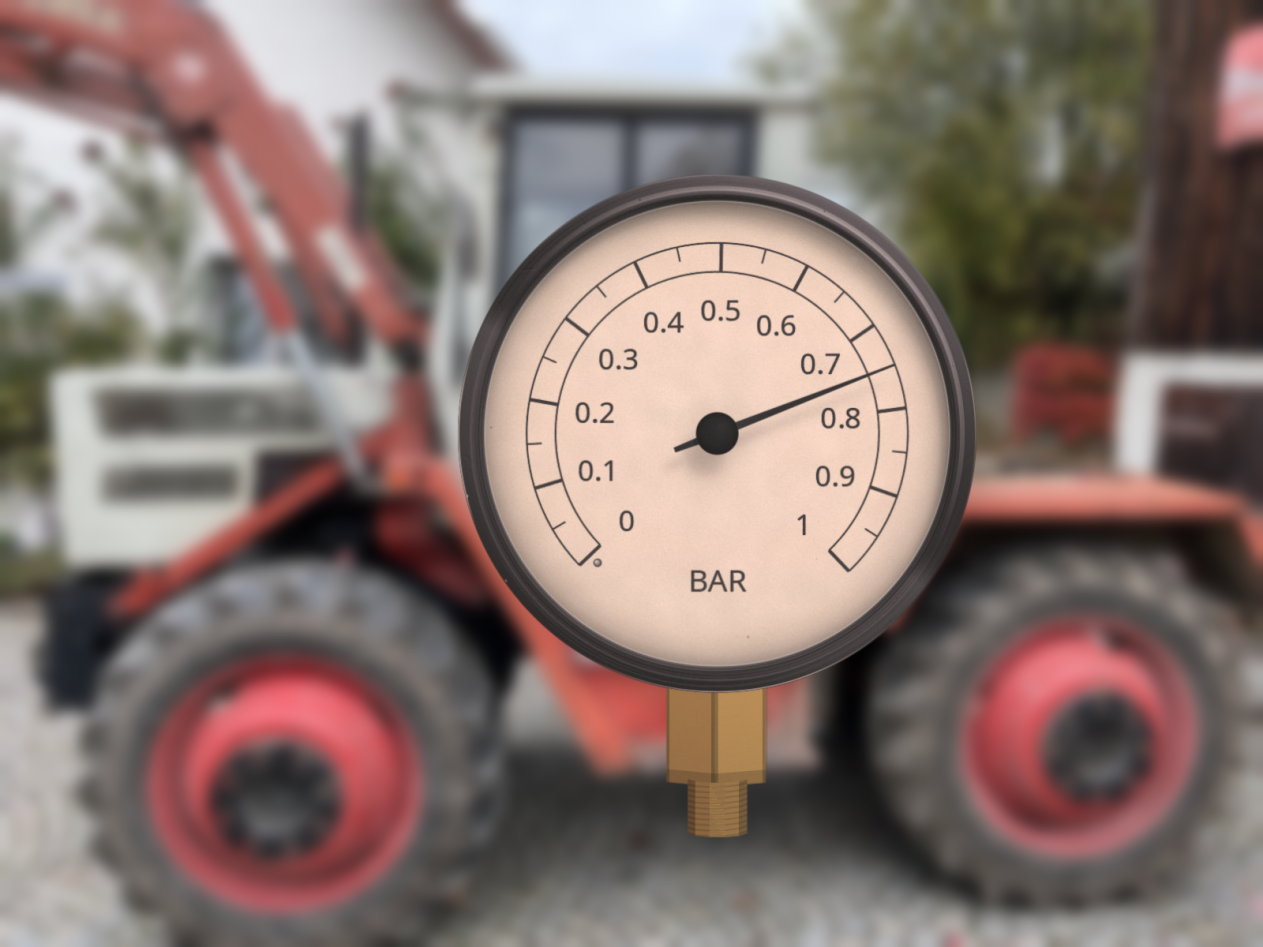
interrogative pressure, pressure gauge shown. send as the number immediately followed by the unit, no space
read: 0.75bar
